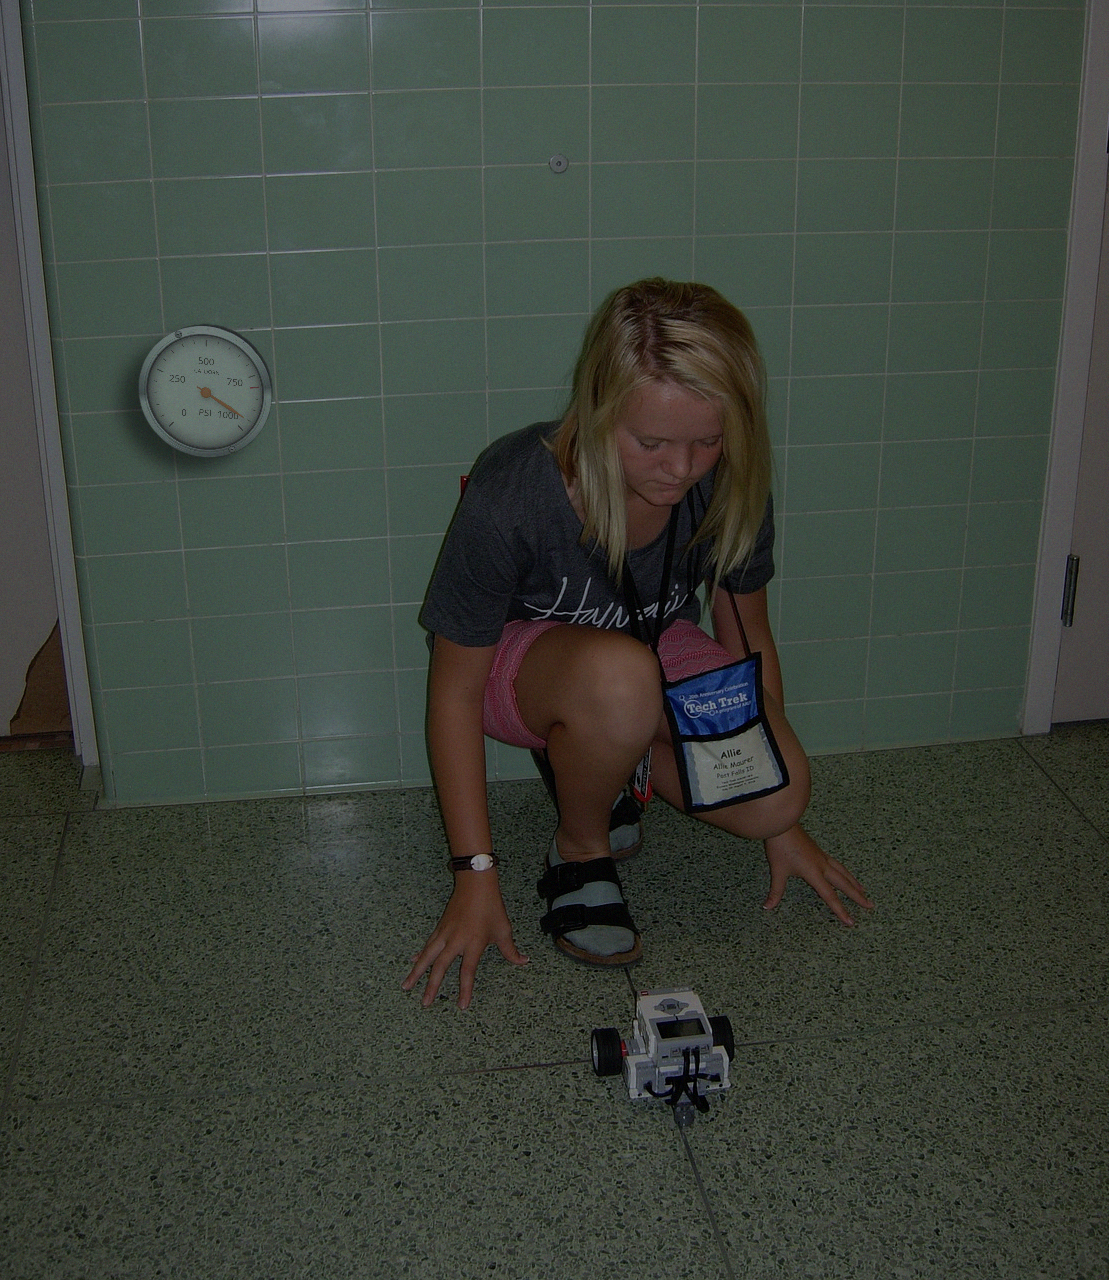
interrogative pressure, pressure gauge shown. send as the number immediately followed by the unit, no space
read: 950psi
